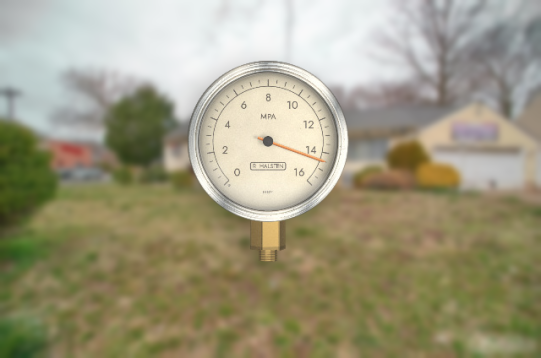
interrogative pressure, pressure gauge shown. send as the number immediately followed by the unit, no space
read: 14.5MPa
